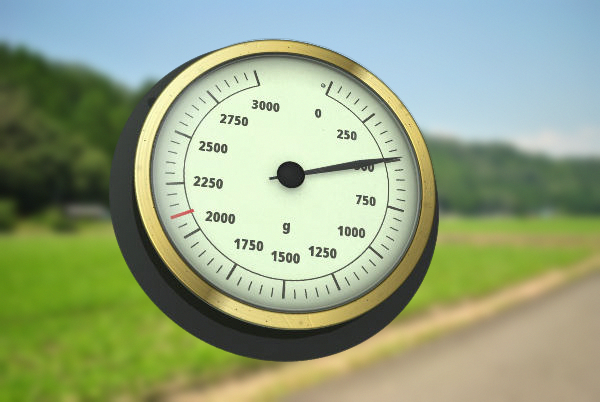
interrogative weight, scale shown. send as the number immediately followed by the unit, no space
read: 500g
